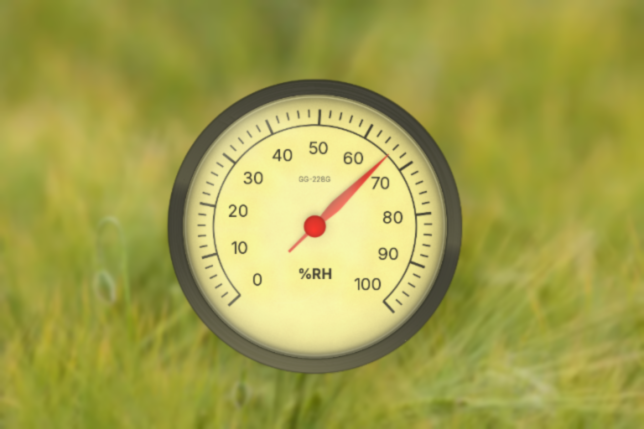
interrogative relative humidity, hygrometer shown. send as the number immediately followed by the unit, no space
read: 66%
